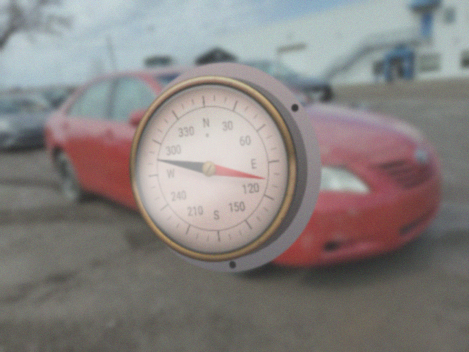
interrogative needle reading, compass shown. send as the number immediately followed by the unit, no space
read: 105°
